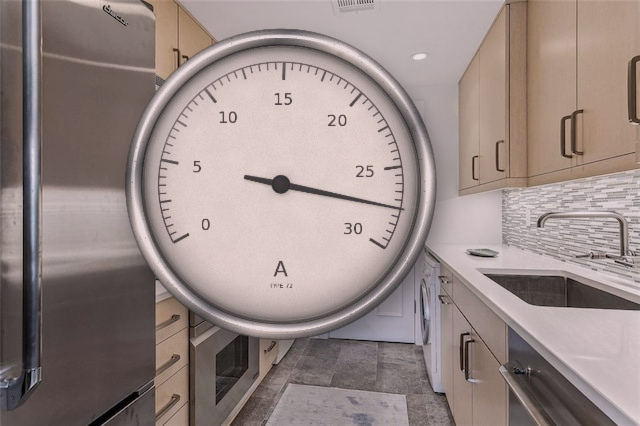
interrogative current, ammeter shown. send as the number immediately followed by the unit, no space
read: 27.5A
